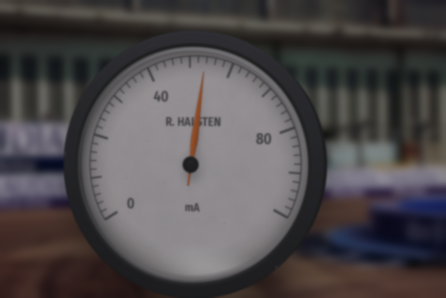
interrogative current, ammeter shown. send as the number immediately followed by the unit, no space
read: 54mA
